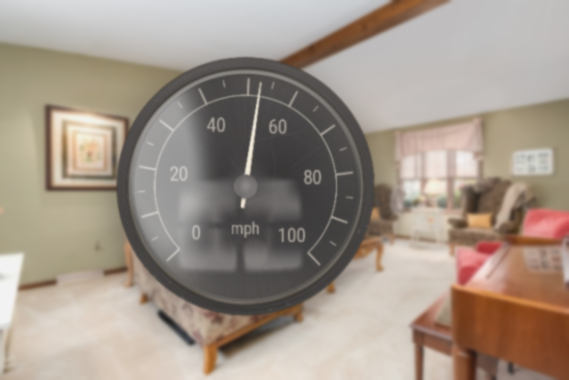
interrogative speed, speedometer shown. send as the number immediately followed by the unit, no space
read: 52.5mph
